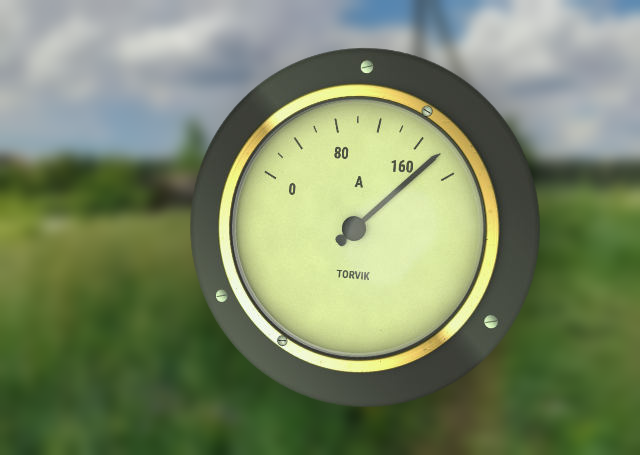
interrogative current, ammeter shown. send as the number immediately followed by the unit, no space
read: 180A
